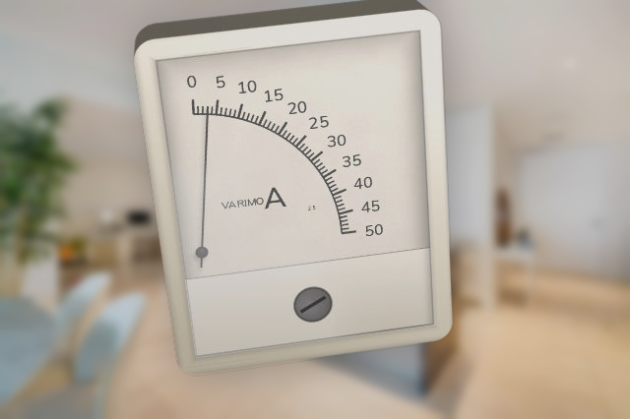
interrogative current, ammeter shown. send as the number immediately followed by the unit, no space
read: 3A
